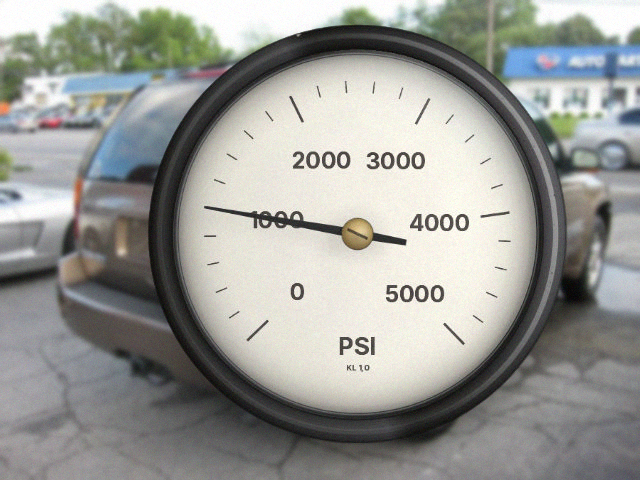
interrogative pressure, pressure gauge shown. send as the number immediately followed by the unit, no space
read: 1000psi
